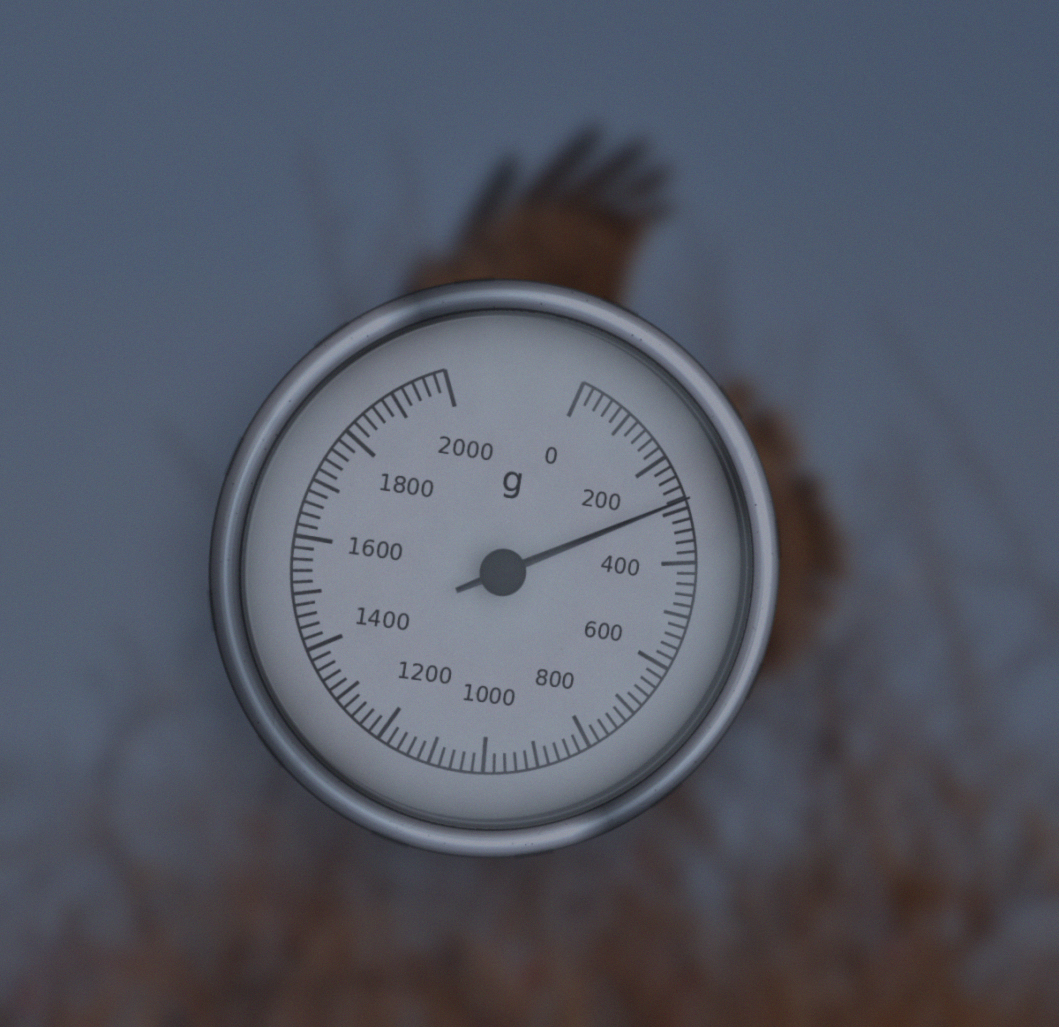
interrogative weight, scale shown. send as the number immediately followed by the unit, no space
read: 280g
